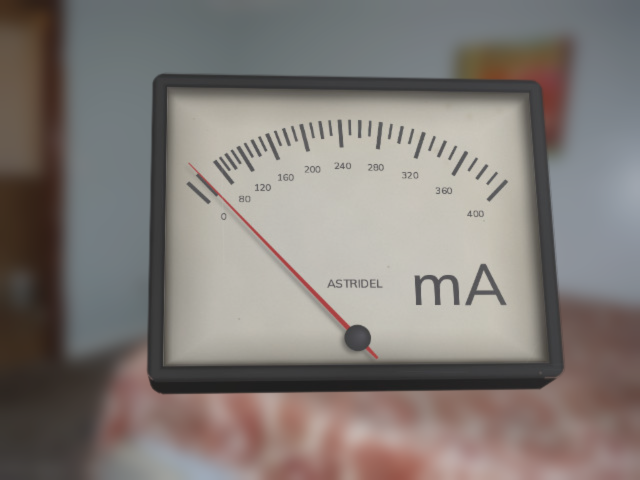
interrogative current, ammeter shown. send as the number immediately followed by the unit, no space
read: 40mA
